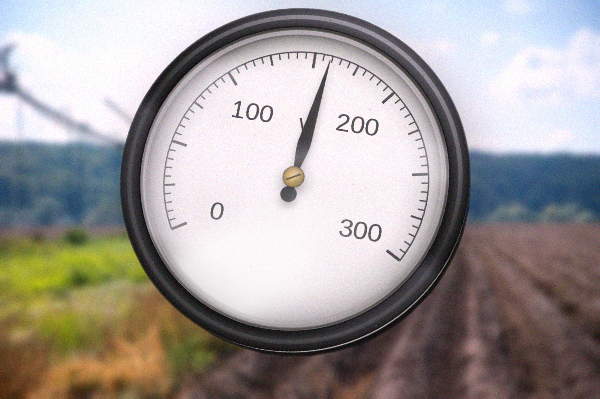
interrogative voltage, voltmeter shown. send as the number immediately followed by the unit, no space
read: 160V
